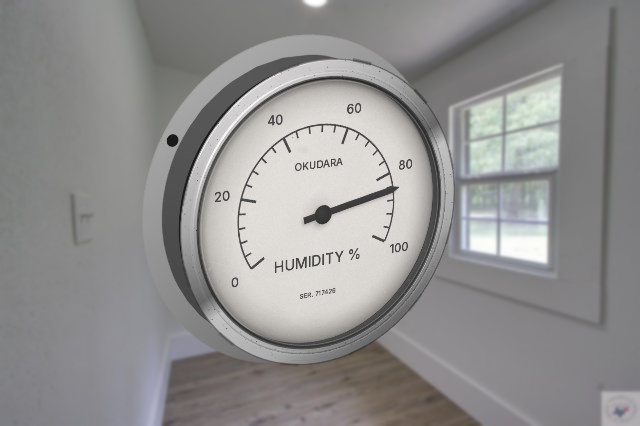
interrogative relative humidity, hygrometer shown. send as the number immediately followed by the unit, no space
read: 84%
